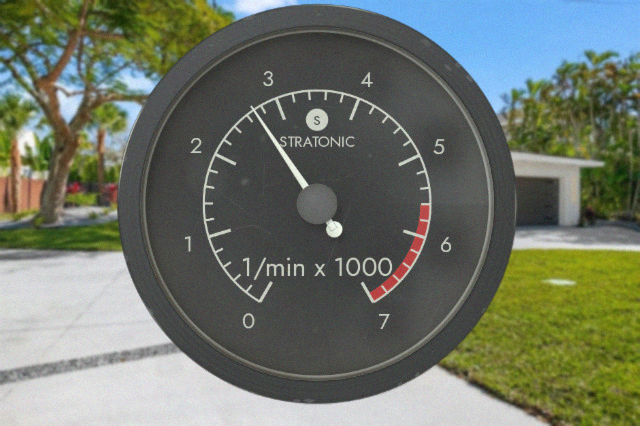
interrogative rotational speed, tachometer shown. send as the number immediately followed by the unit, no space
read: 2700rpm
